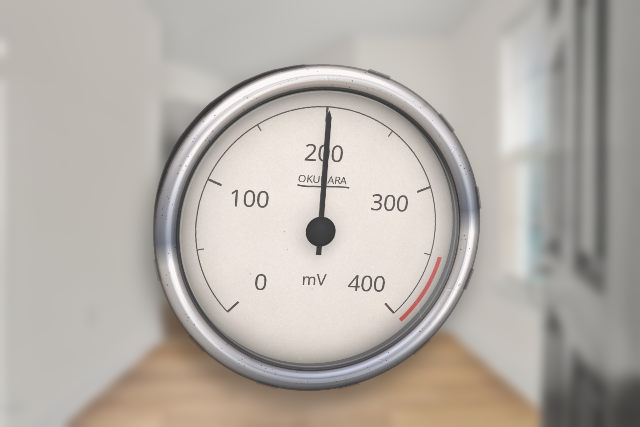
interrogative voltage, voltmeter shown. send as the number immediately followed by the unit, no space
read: 200mV
